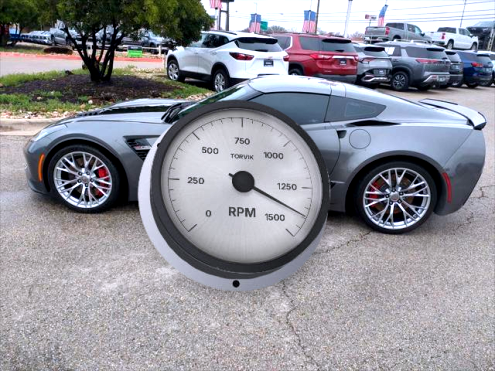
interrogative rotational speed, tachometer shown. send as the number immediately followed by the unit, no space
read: 1400rpm
